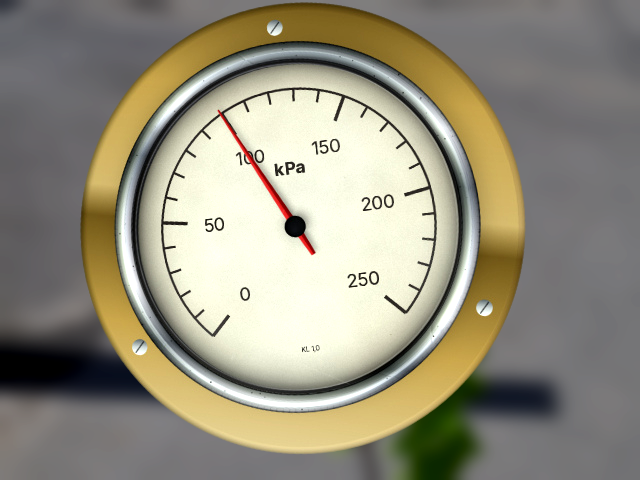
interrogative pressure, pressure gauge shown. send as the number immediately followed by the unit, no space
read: 100kPa
